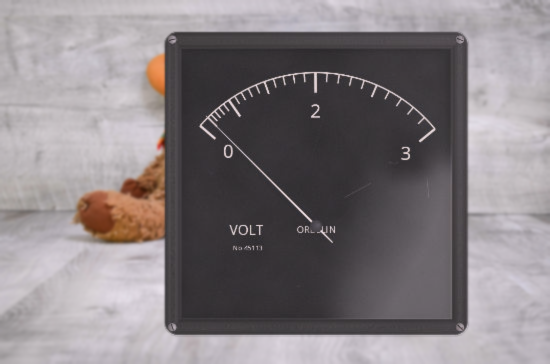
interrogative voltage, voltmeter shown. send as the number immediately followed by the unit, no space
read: 0.5V
